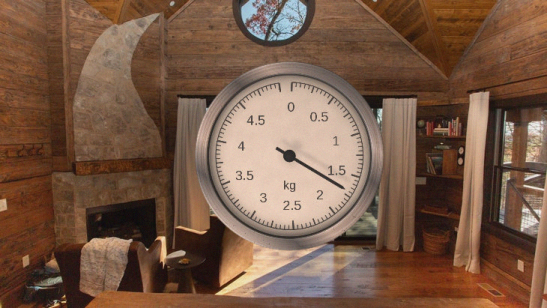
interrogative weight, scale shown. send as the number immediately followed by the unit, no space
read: 1.7kg
